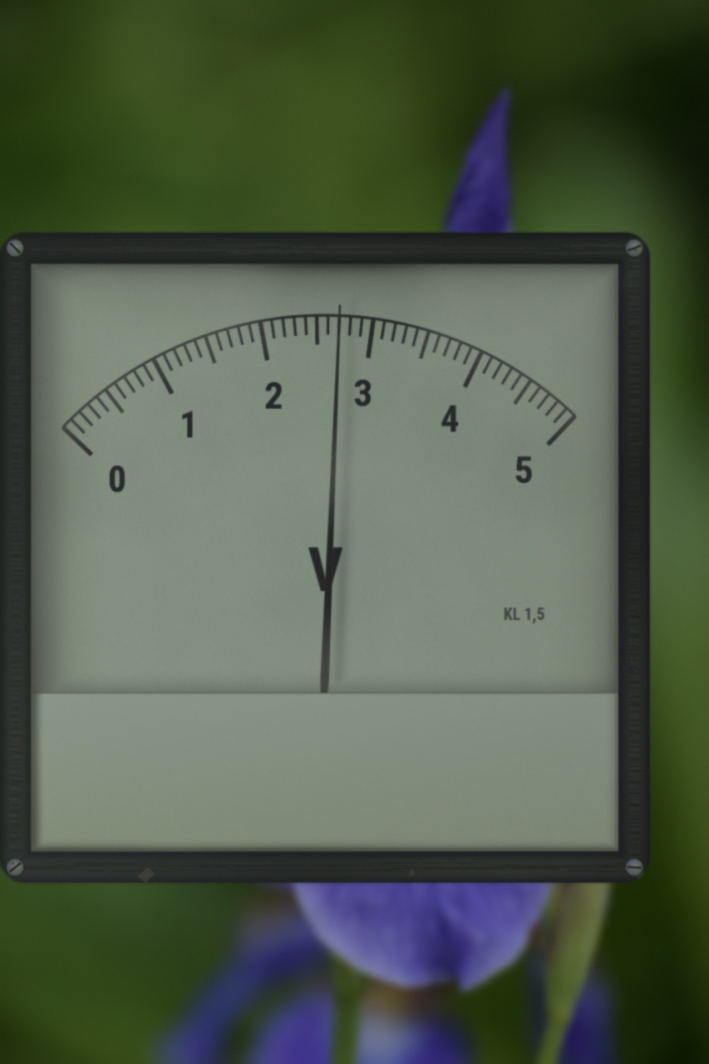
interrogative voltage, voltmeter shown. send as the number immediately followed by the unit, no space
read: 2.7V
